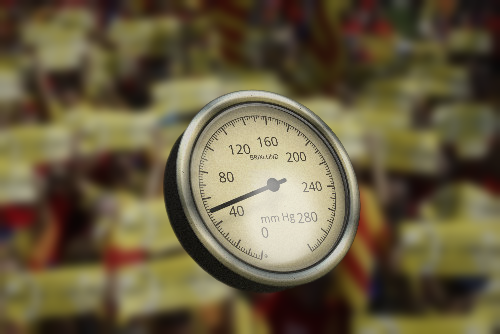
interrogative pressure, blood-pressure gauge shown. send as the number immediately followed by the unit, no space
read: 50mmHg
